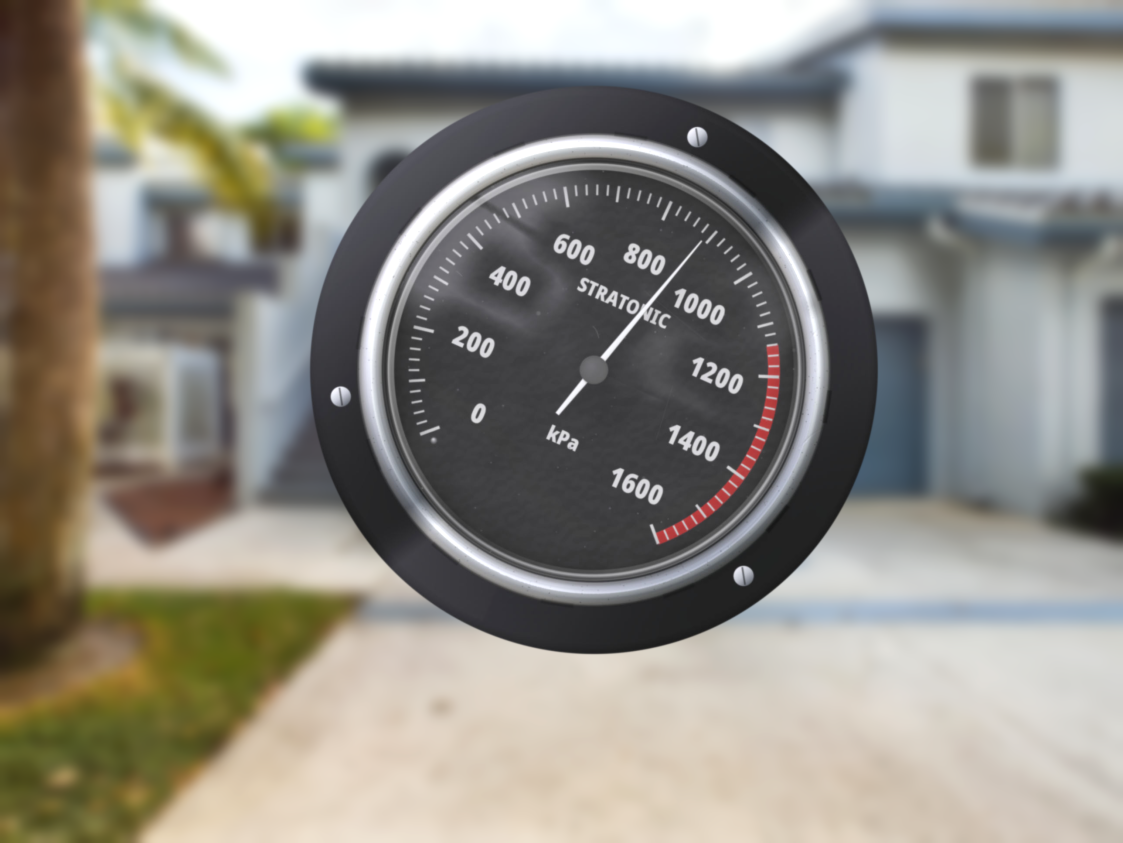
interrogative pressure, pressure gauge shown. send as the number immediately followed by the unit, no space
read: 890kPa
